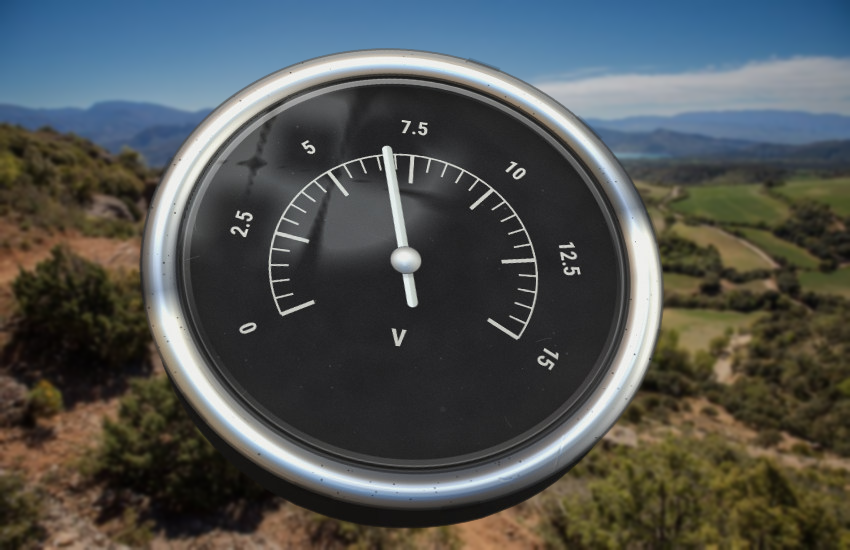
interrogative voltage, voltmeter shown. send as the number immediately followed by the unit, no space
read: 6.75V
